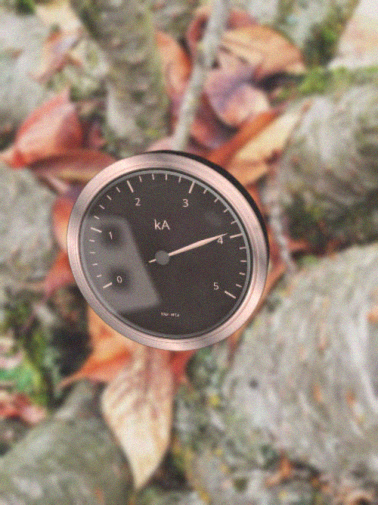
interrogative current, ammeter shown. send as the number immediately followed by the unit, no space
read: 3.9kA
